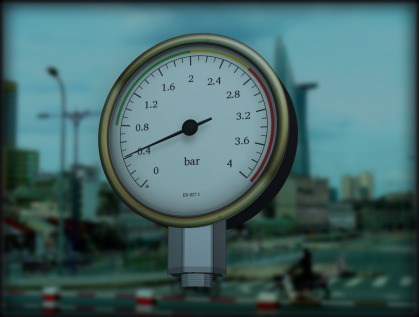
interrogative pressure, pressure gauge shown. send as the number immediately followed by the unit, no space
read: 0.4bar
